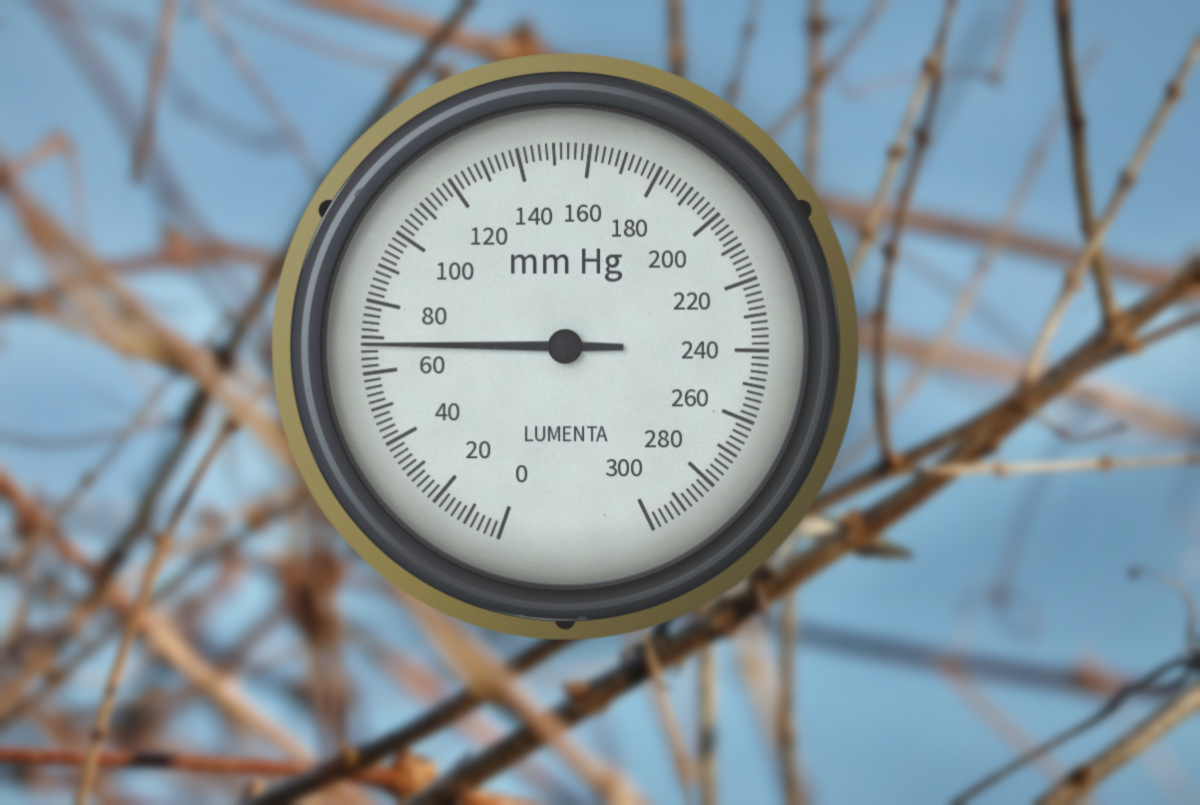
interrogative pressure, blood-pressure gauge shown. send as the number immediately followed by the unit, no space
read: 68mmHg
